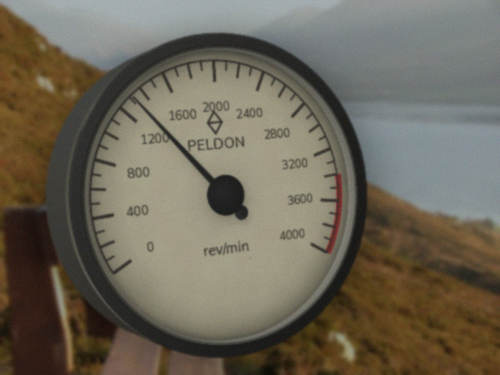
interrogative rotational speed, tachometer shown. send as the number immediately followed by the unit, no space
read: 1300rpm
